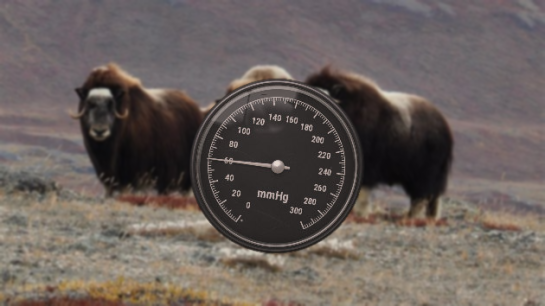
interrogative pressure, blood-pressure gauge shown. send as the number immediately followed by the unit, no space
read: 60mmHg
